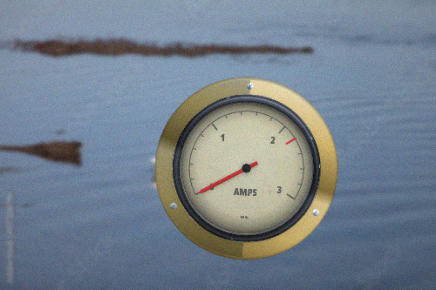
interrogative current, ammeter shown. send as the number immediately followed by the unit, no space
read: 0A
